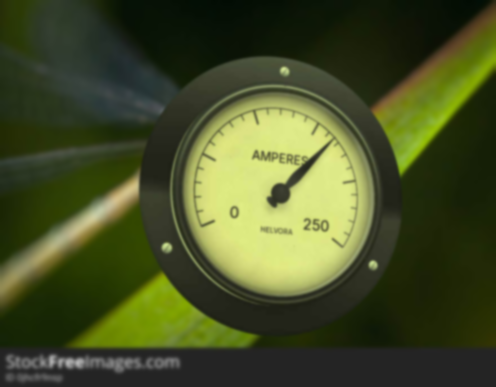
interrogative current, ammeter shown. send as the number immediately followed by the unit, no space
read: 165A
